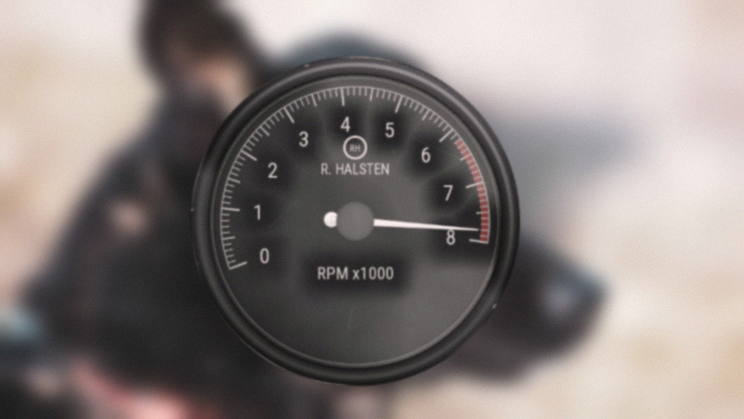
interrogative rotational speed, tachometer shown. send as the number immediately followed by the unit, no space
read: 7800rpm
